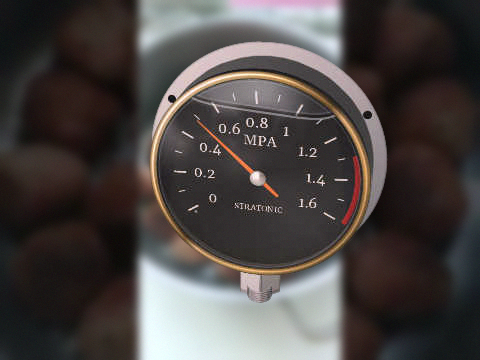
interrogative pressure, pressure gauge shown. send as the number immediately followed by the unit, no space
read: 0.5MPa
